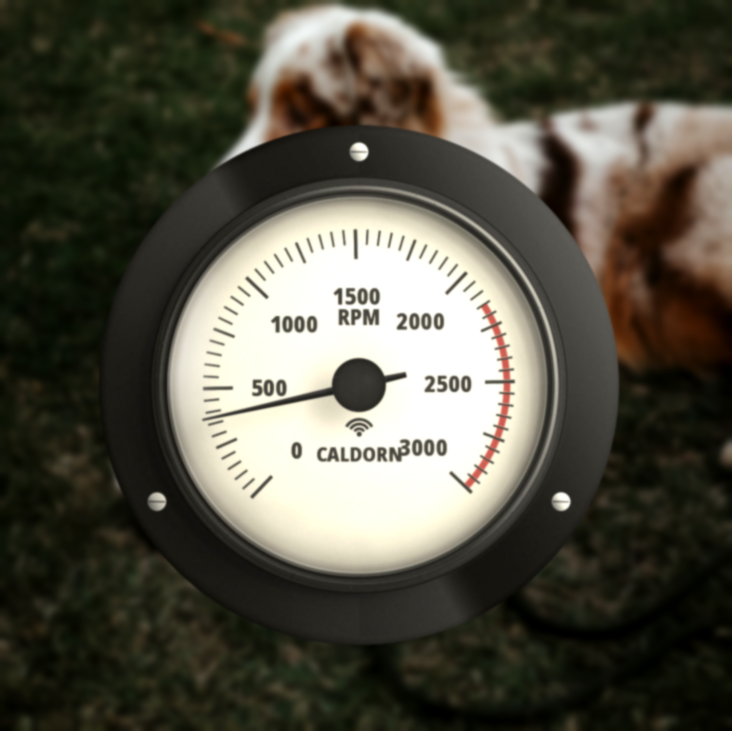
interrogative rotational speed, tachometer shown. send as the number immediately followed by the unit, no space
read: 375rpm
